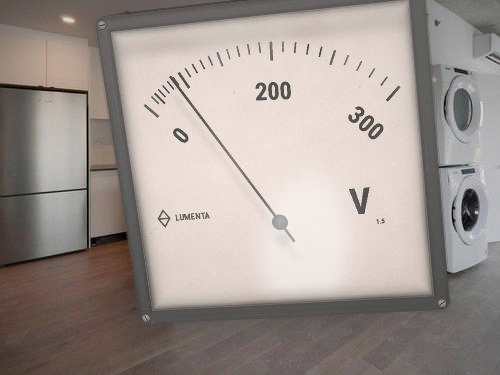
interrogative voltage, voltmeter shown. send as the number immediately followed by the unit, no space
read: 90V
